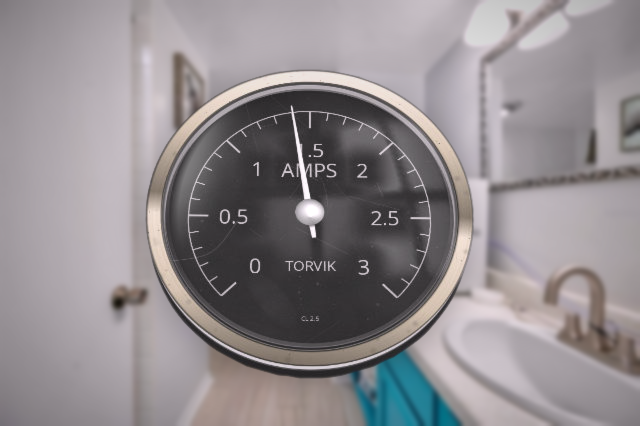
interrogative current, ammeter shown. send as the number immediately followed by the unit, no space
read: 1.4A
